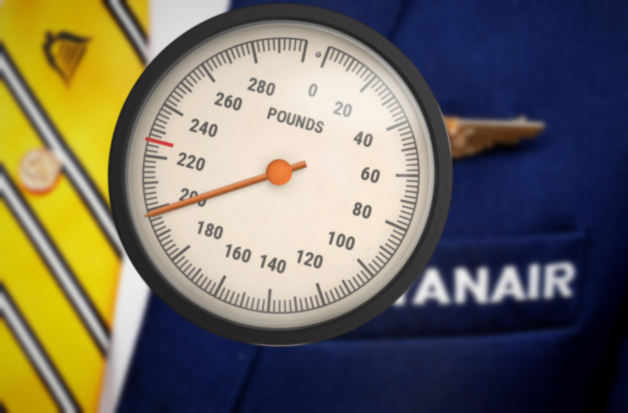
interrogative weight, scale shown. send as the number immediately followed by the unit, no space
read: 198lb
